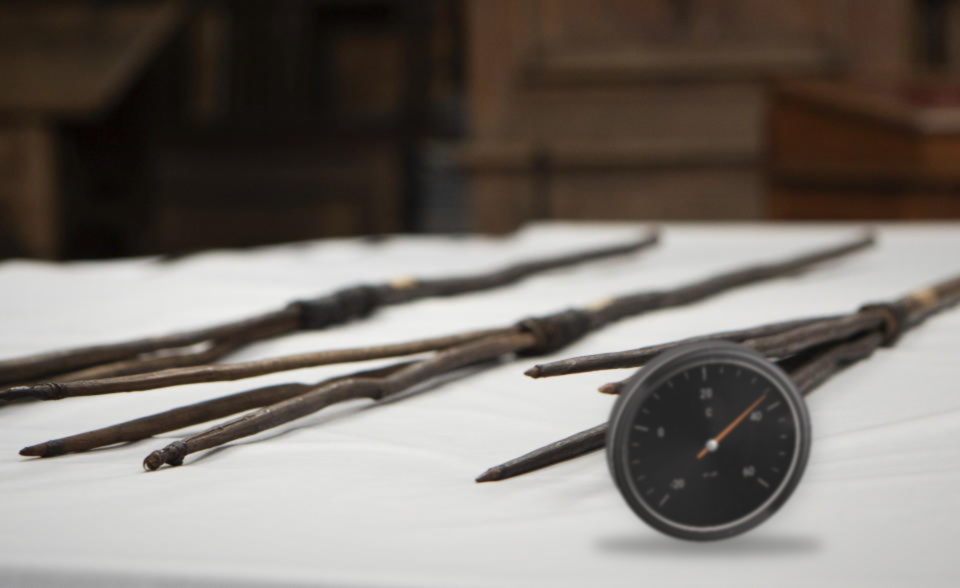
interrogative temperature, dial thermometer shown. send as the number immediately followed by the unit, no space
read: 36°C
